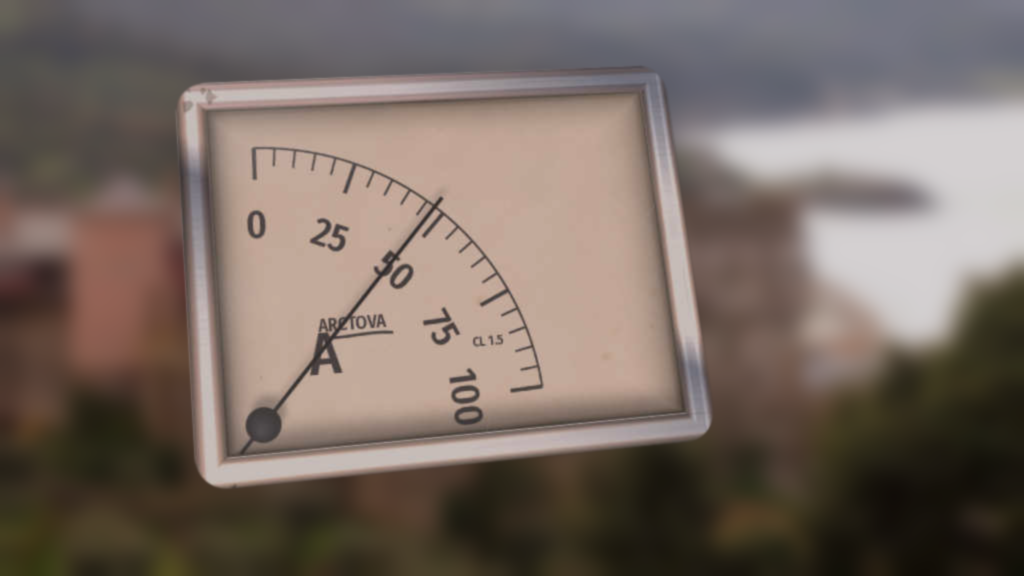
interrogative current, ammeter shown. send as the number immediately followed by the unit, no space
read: 47.5A
